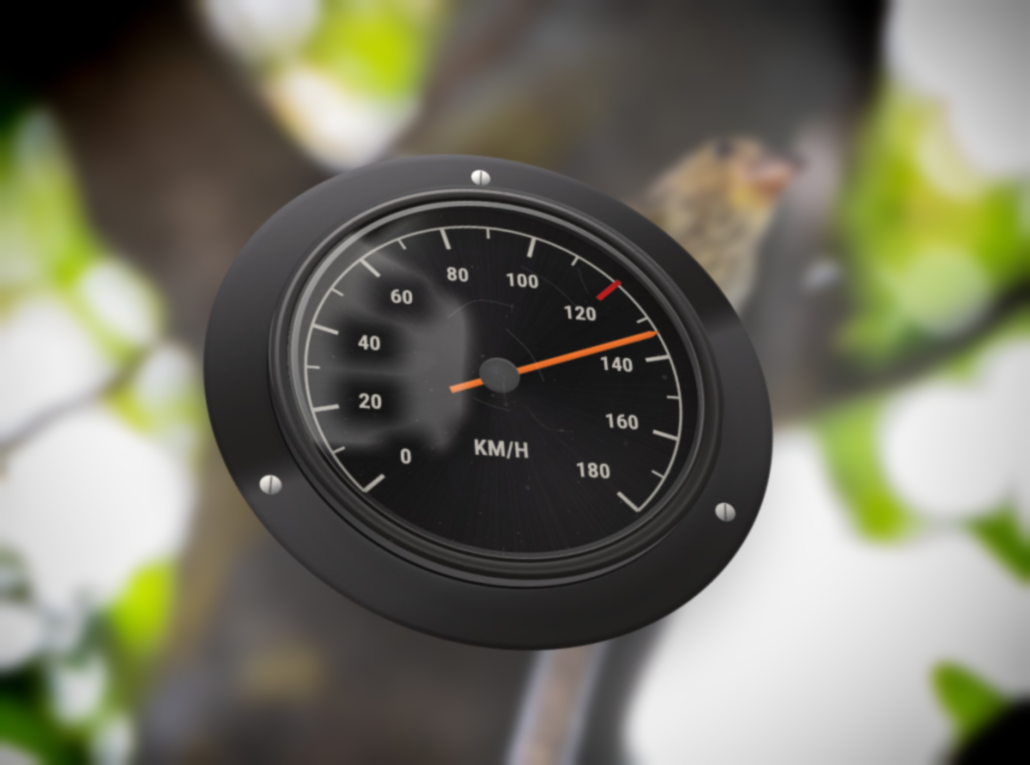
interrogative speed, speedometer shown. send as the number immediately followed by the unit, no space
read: 135km/h
